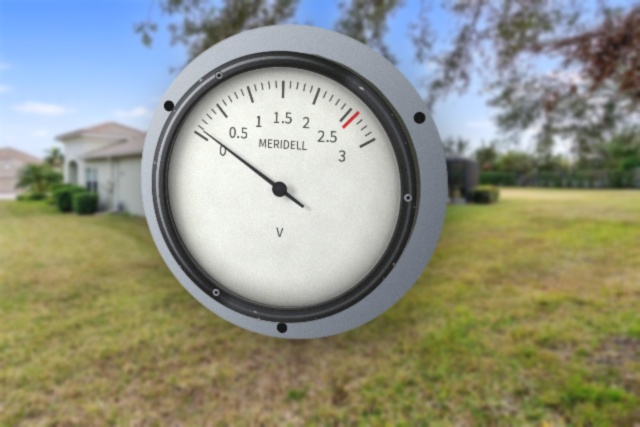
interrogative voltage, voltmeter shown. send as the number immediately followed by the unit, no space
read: 0.1V
